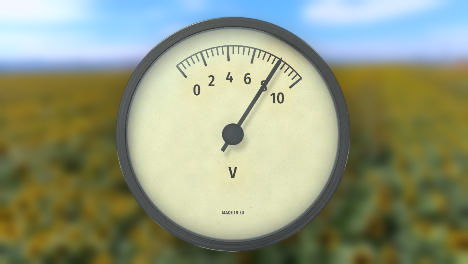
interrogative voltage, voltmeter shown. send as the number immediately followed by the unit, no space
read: 8V
